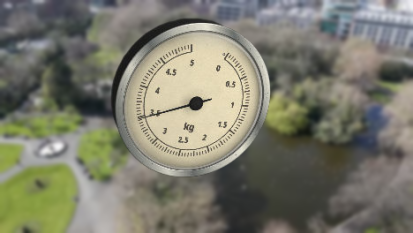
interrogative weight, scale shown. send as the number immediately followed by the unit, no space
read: 3.5kg
